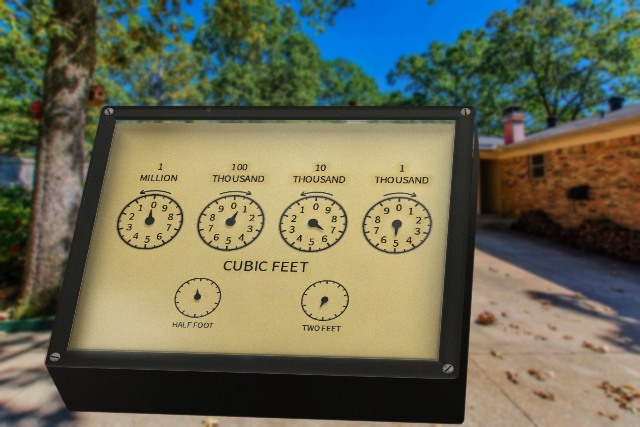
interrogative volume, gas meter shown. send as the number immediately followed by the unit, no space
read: 6500ft³
